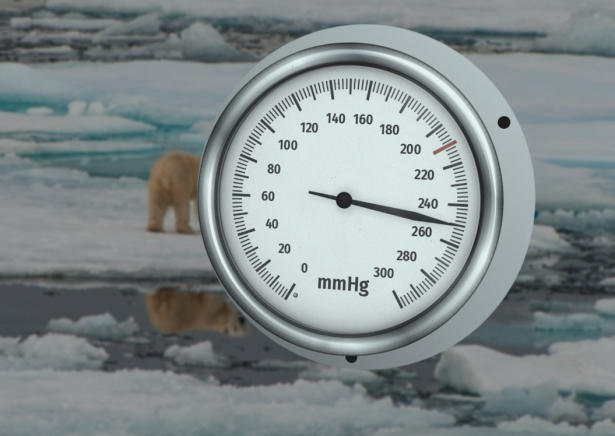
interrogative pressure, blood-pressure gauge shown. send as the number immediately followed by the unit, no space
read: 250mmHg
